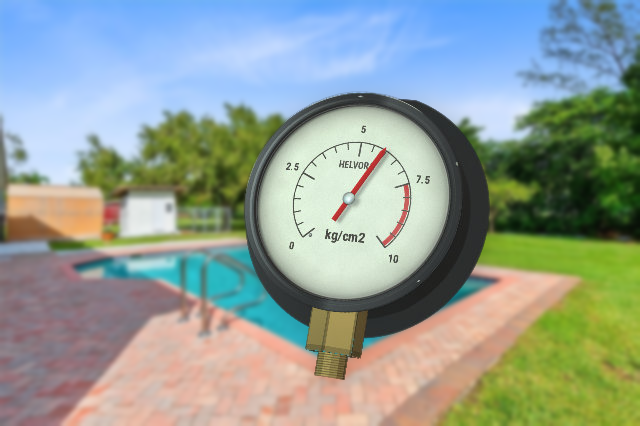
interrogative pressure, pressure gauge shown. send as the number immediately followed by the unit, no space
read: 6kg/cm²
